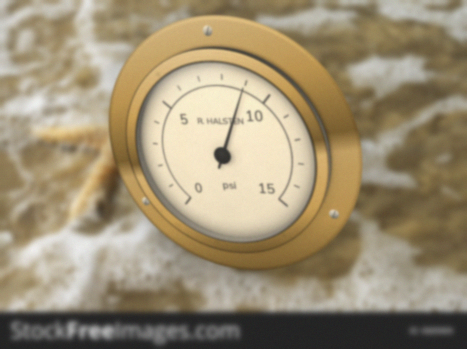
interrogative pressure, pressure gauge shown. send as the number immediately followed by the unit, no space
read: 9psi
